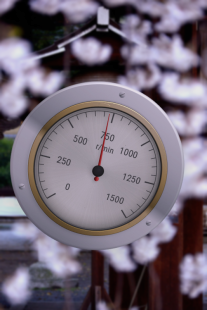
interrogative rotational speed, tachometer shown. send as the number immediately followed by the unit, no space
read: 725rpm
